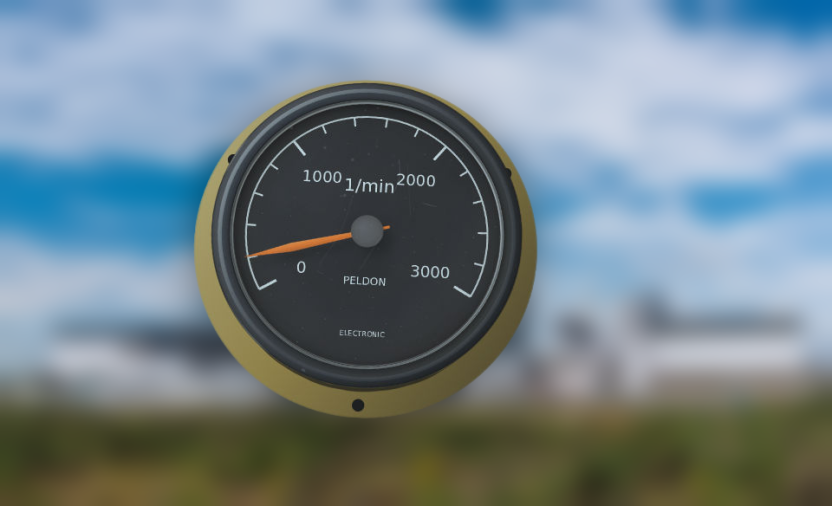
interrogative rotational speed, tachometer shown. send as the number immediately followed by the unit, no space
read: 200rpm
